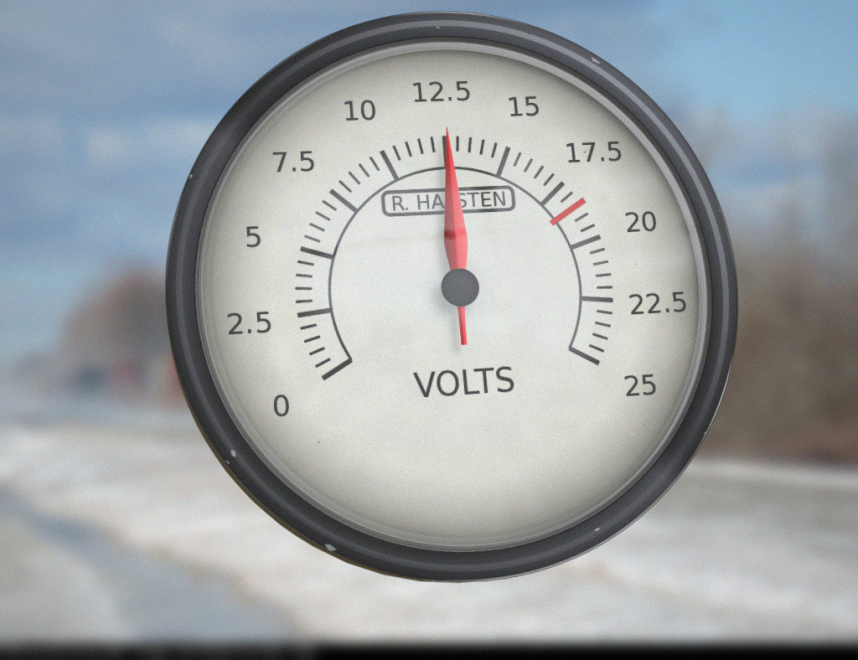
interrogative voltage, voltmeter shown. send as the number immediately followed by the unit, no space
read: 12.5V
